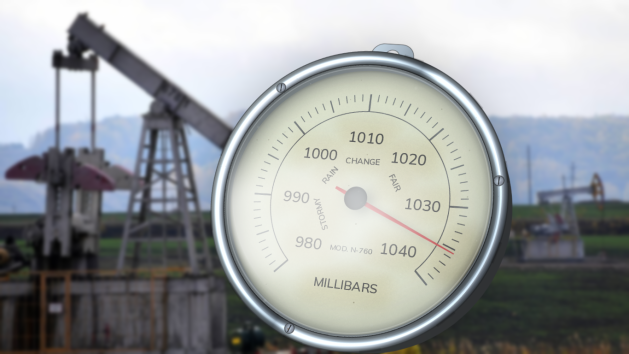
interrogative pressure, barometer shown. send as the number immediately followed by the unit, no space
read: 1035.5mbar
